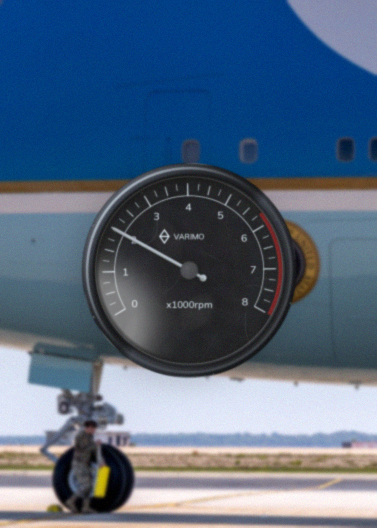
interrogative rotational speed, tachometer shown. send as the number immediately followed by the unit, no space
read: 2000rpm
